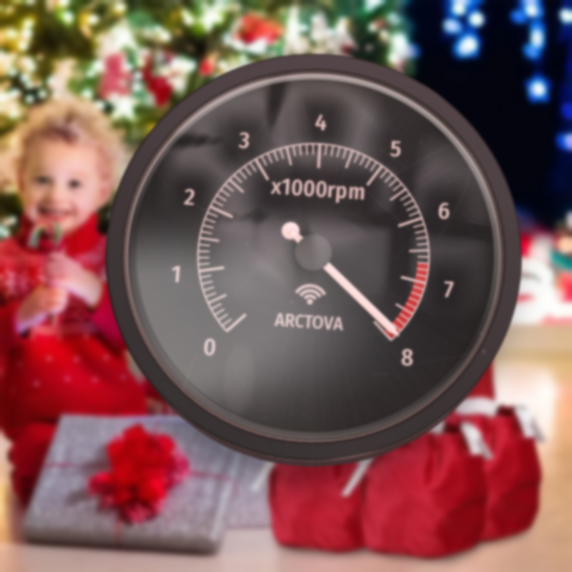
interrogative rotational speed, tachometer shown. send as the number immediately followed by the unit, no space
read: 7900rpm
